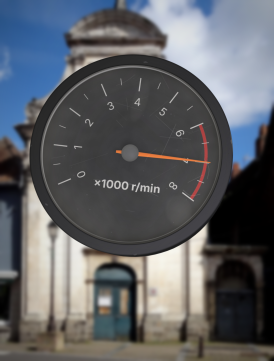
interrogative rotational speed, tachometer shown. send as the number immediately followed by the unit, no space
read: 7000rpm
